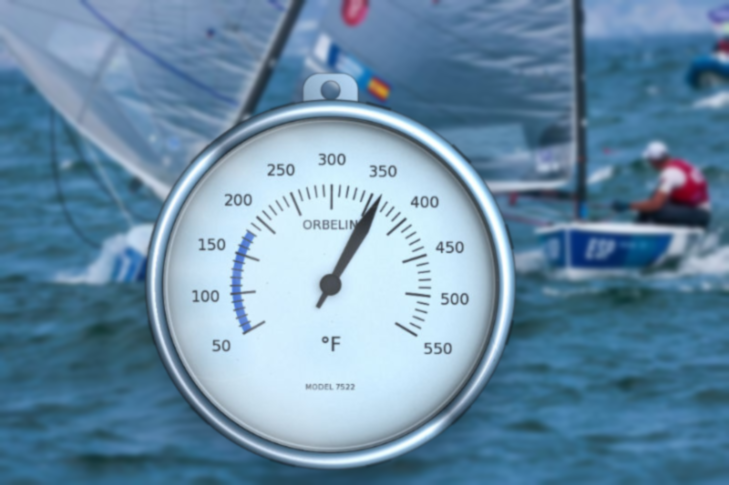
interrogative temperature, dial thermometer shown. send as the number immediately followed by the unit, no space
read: 360°F
